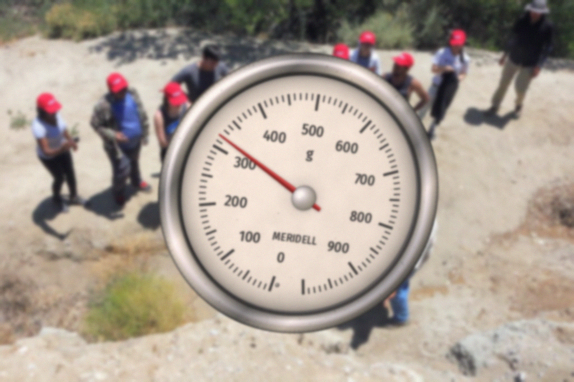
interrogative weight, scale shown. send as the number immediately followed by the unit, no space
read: 320g
